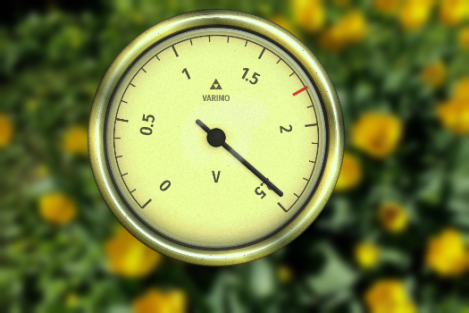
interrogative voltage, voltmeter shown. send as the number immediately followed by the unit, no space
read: 2.45V
